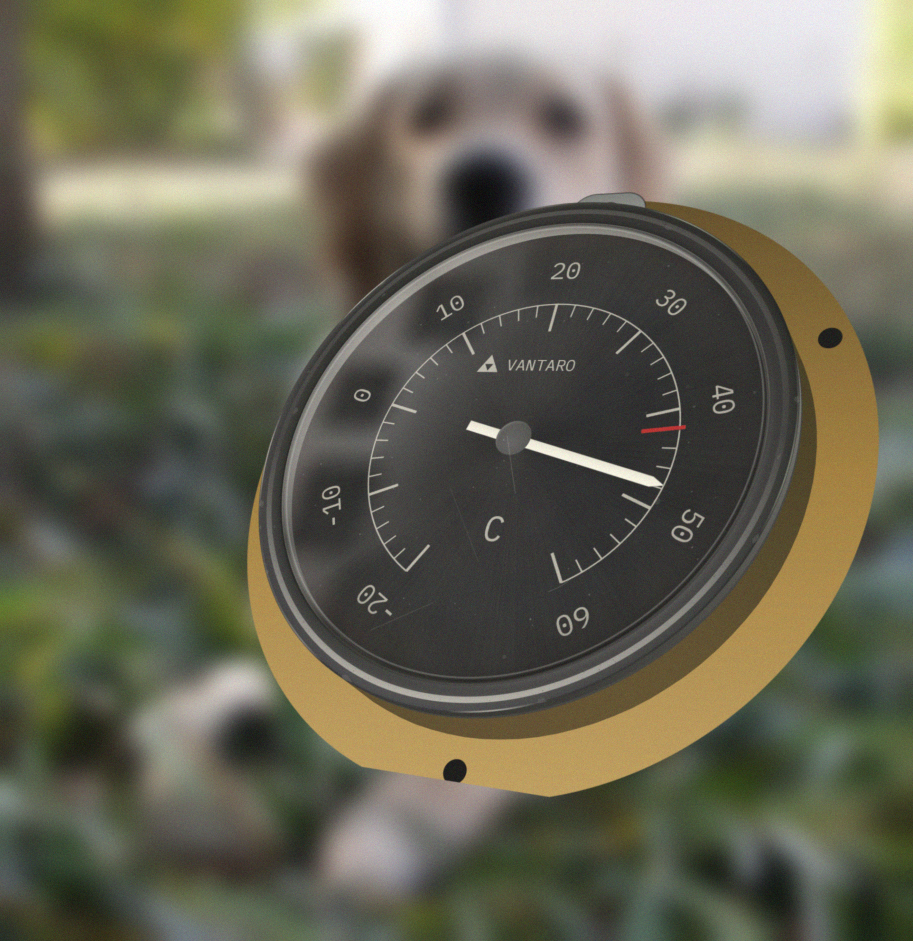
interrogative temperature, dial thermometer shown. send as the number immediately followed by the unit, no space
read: 48°C
